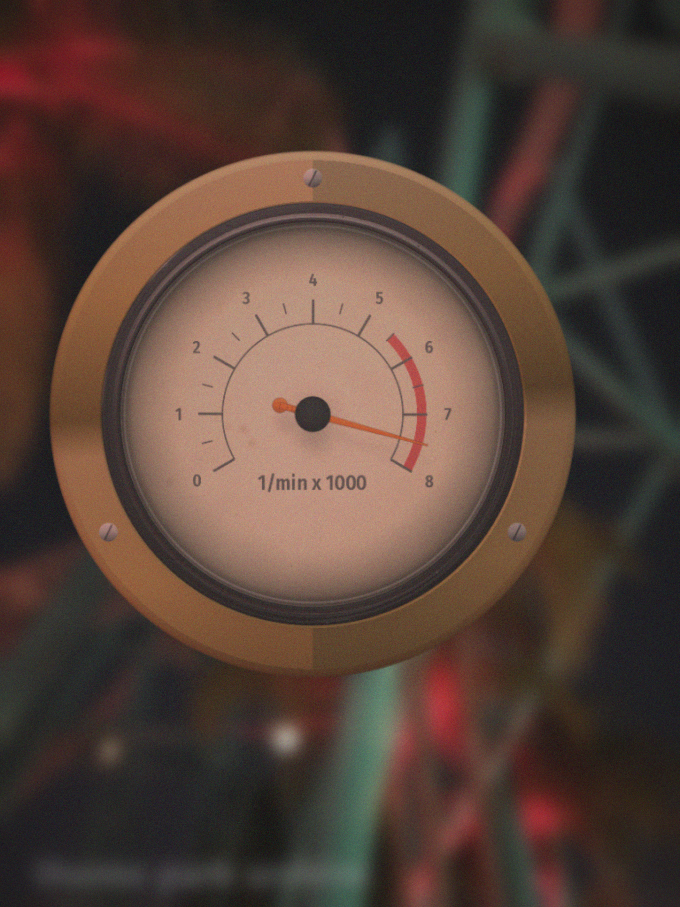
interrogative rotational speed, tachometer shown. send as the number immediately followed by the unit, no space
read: 7500rpm
